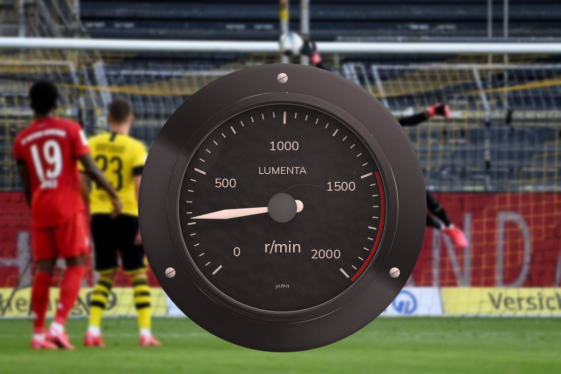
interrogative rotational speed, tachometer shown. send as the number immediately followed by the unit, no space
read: 275rpm
